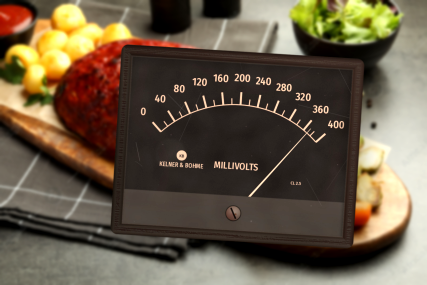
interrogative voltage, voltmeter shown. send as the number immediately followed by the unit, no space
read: 370mV
